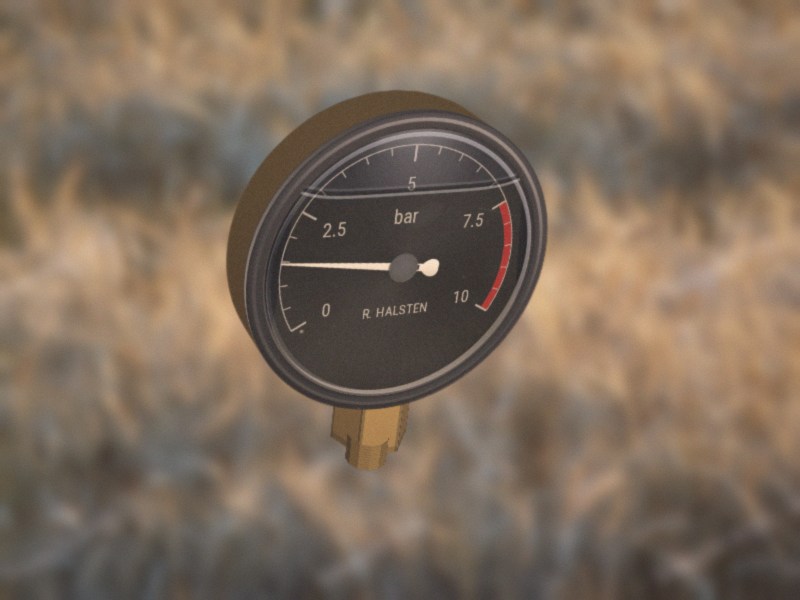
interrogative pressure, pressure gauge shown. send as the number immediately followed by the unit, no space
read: 1.5bar
